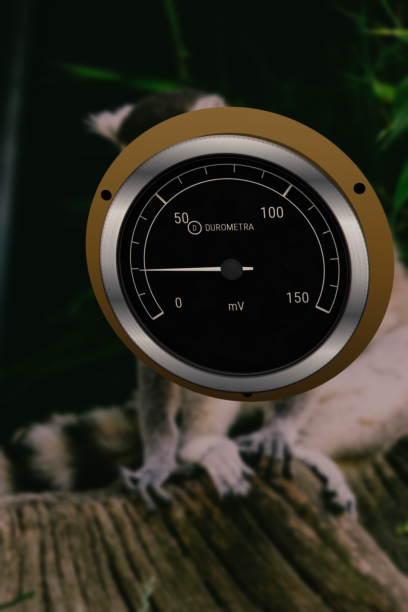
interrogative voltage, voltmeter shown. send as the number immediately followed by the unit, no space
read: 20mV
